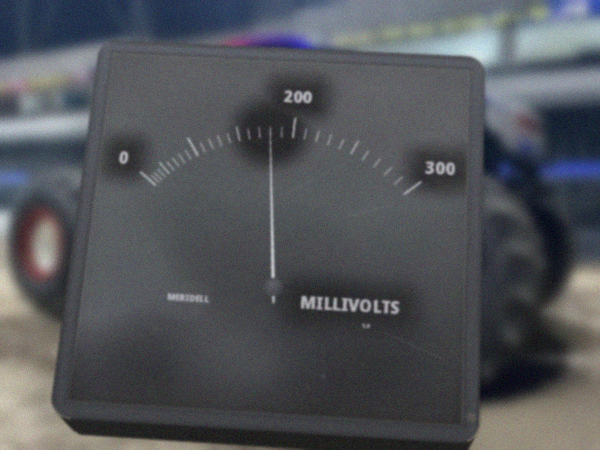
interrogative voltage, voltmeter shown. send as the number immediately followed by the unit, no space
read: 180mV
